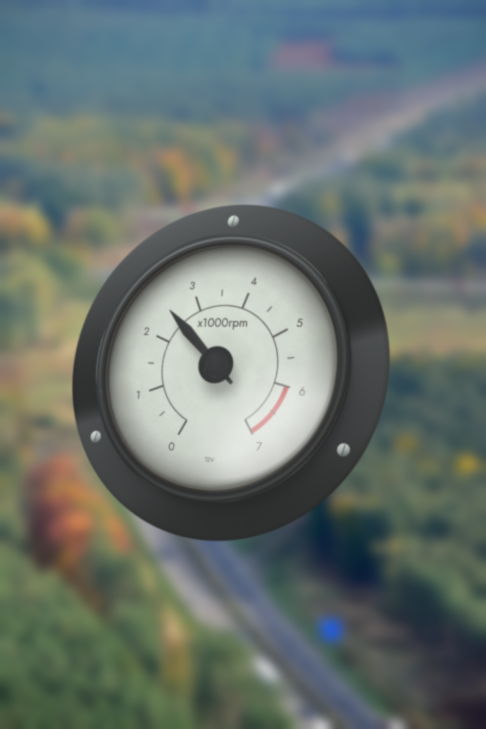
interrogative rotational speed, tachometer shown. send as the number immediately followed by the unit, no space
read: 2500rpm
